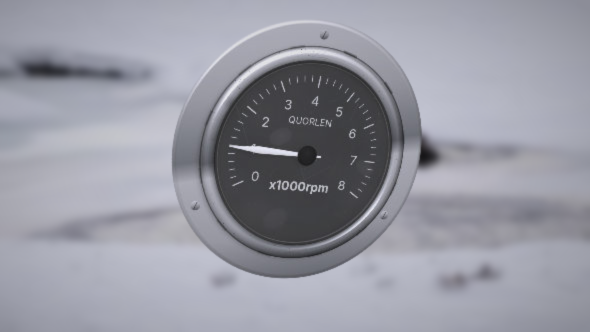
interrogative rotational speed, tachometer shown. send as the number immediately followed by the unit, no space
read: 1000rpm
